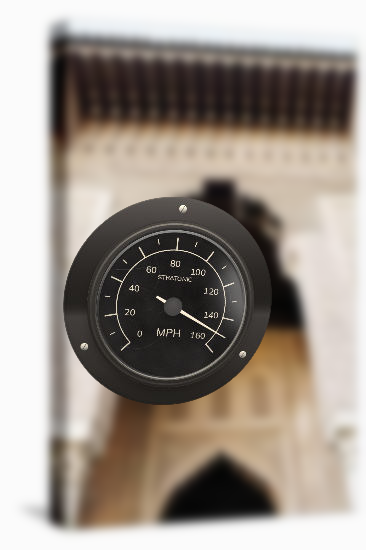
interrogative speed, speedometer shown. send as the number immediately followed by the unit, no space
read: 150mph
